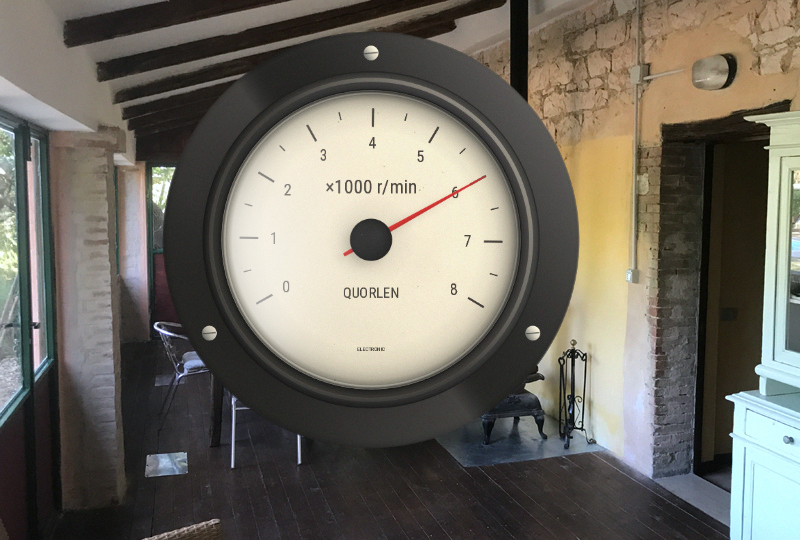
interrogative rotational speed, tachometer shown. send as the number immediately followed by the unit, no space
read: 6000rpm
